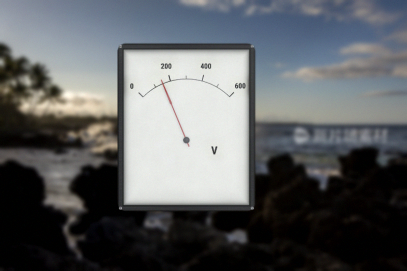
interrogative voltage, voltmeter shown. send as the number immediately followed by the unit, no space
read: 150V
